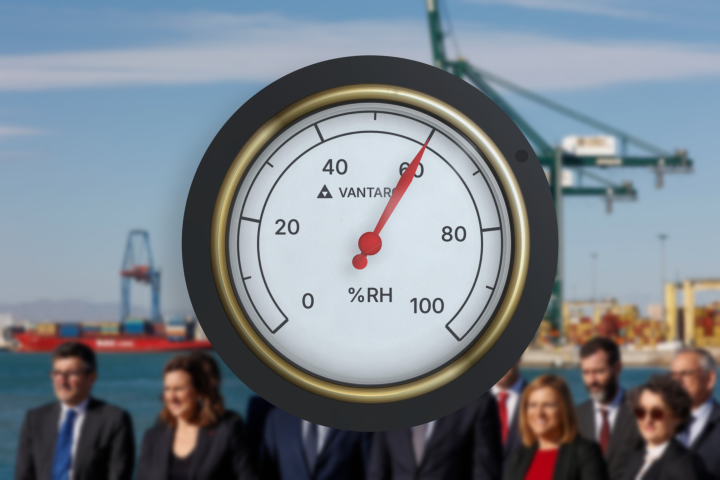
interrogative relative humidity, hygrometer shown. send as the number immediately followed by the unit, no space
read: 60%
